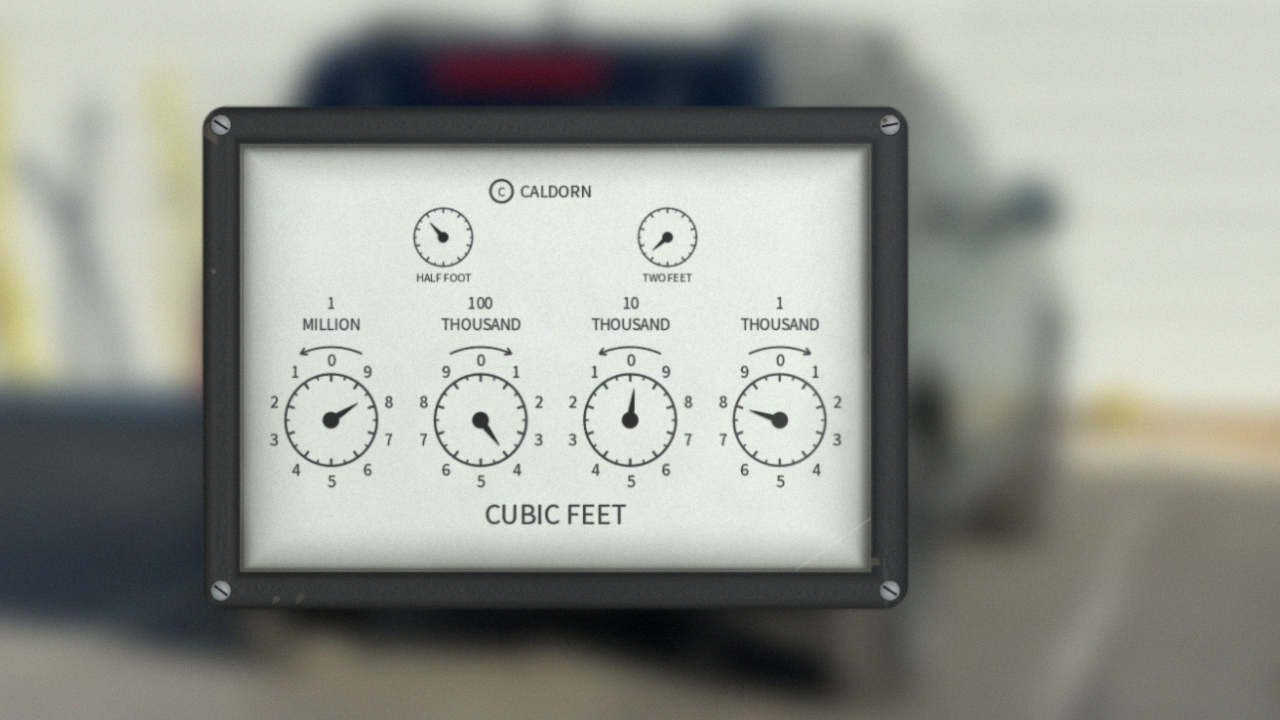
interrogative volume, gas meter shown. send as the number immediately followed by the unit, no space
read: 839800ft³
